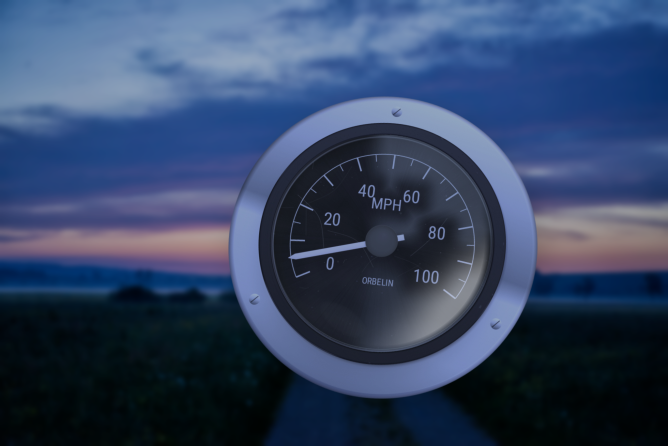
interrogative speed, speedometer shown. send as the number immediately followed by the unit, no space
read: 5mph
